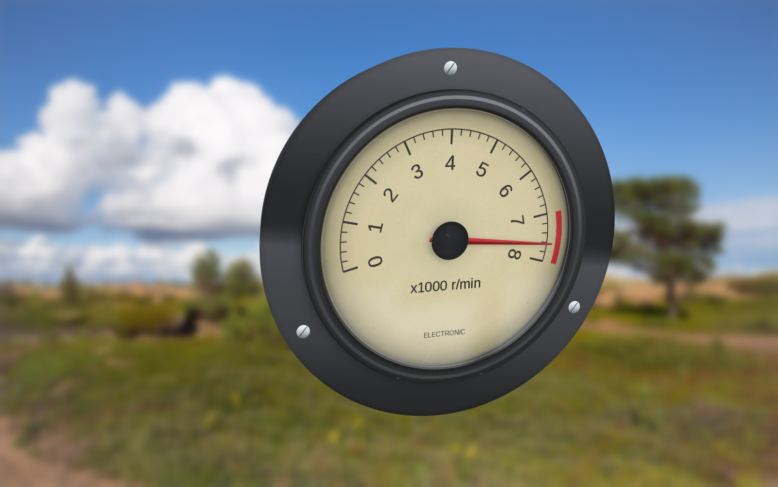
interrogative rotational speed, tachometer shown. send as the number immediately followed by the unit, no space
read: 7600rpm
